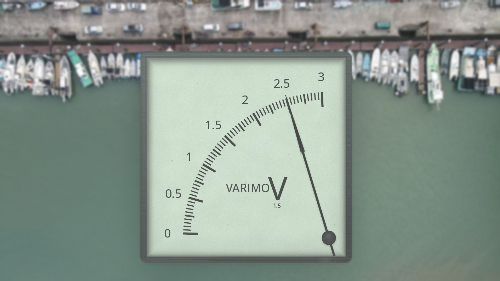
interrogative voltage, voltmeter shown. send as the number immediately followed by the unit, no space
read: 2.5V
